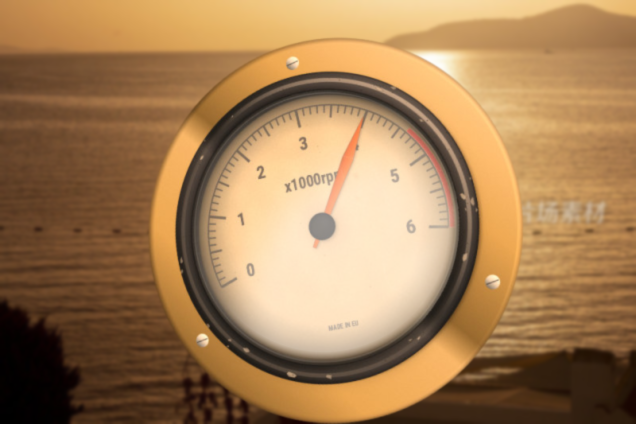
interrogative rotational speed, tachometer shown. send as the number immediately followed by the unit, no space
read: 4000rpm
